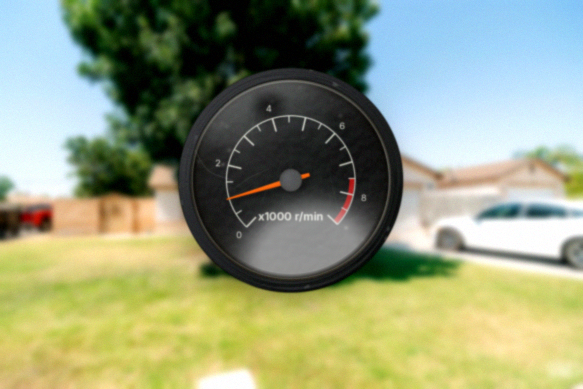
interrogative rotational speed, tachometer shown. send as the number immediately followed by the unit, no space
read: 1000rpm
